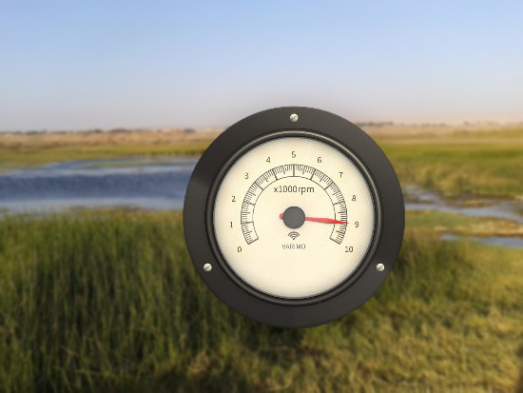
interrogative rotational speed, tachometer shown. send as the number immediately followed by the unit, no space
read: 9000rpm
